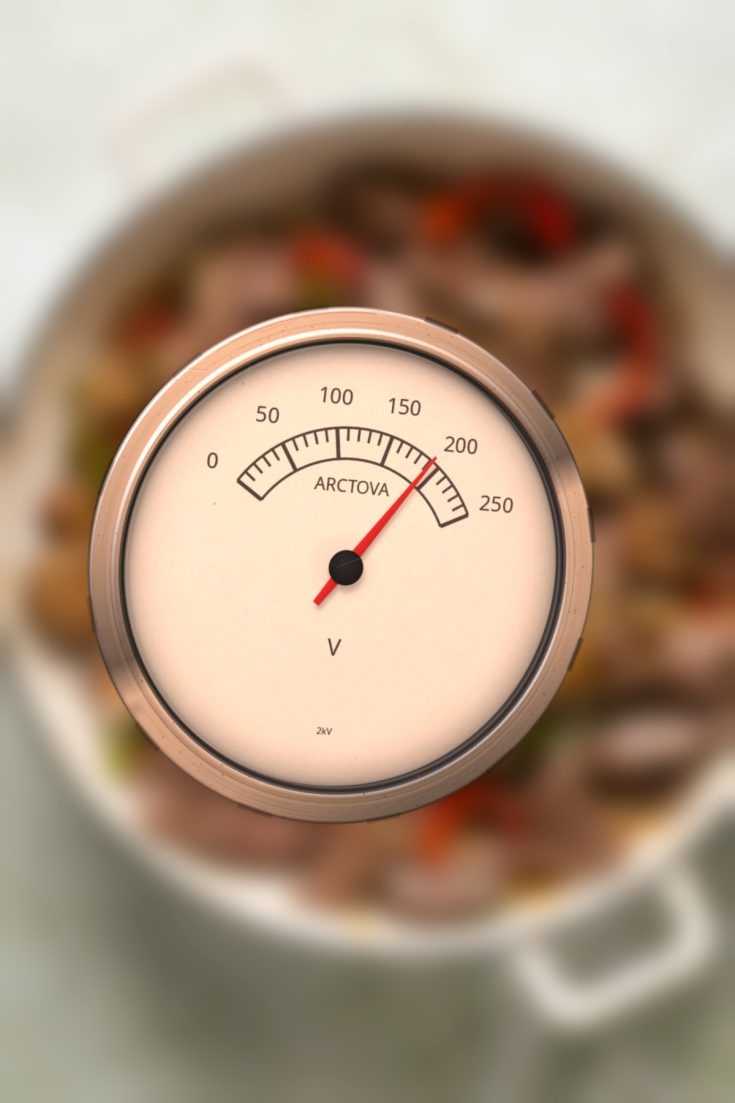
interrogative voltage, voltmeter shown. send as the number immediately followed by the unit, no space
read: 190V
